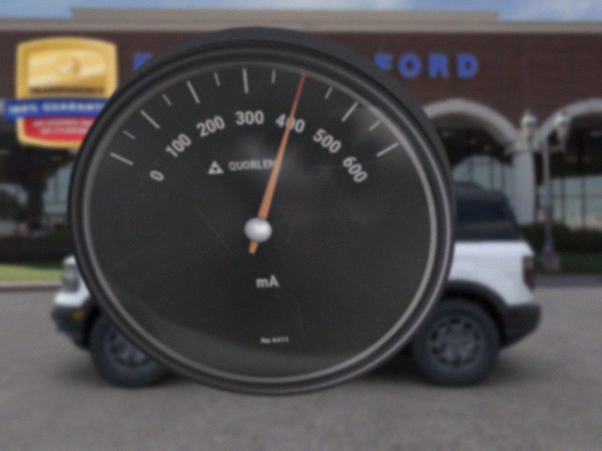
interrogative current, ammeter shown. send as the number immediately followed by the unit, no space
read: 400mA
